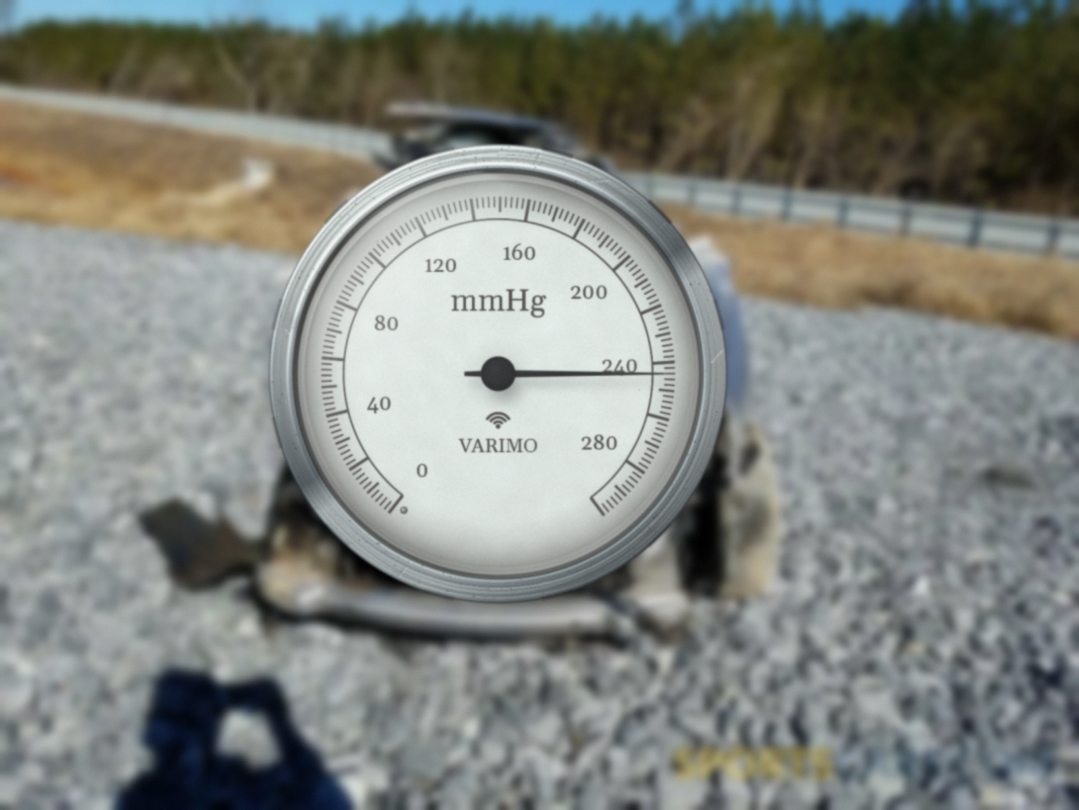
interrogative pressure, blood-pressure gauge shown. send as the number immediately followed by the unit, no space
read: 244mmHg
